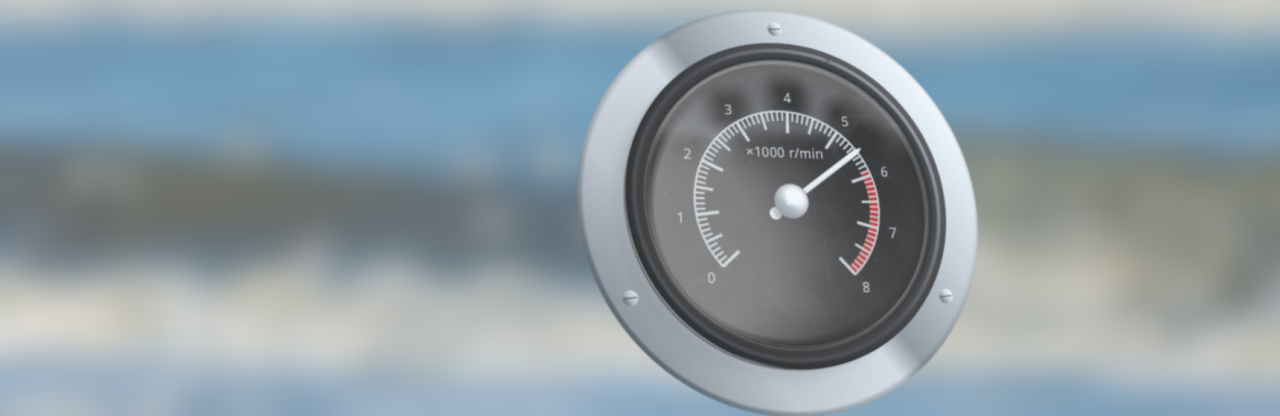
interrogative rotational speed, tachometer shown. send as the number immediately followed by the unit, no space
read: 5500rpm
